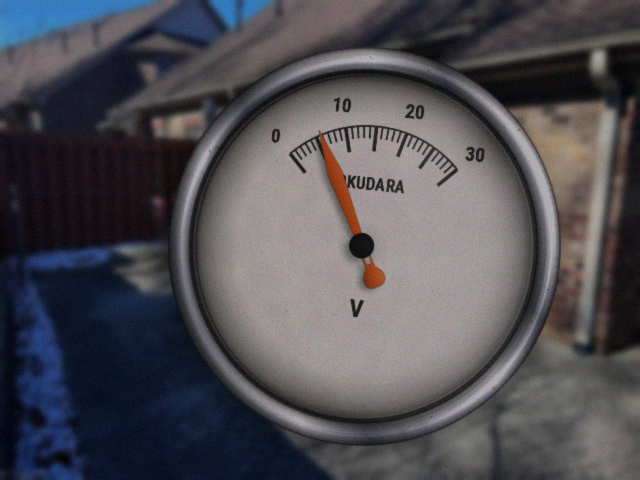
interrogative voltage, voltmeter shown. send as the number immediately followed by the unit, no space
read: 6V
